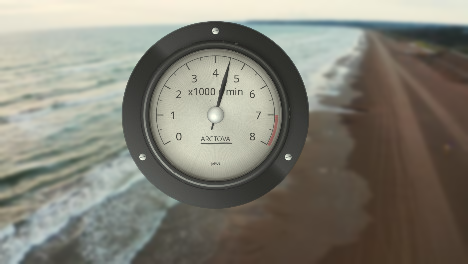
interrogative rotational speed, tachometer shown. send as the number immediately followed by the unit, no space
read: 4500rpm
